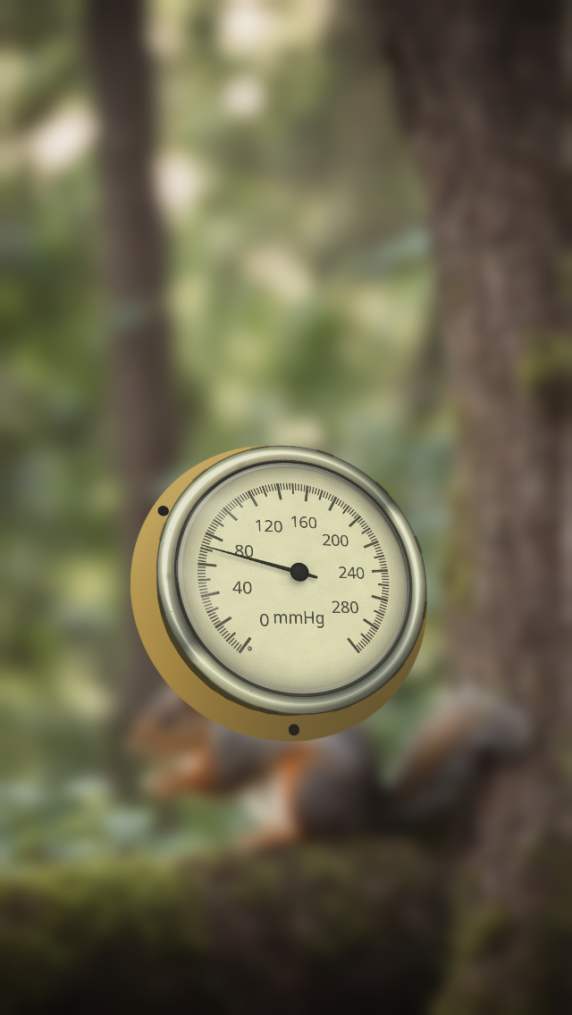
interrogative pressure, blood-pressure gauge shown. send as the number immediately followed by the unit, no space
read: 70mmHg
